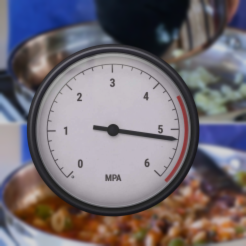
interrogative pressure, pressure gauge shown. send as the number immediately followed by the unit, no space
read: 5.2MPa
